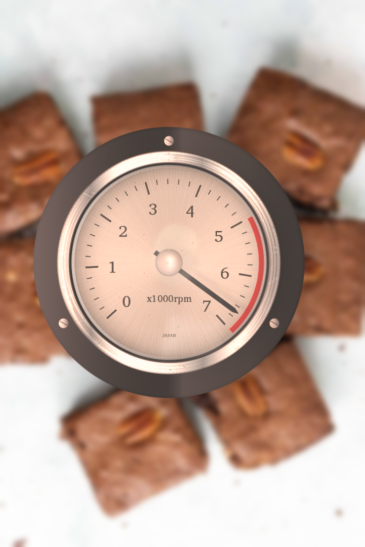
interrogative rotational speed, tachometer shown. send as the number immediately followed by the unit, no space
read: 6700rpm
